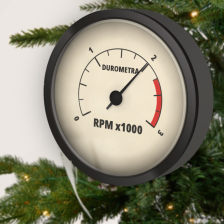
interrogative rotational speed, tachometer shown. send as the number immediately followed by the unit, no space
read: 2000rpm
